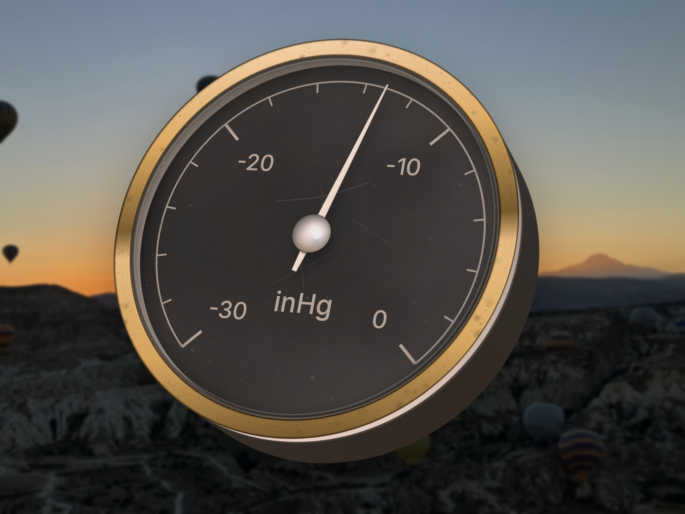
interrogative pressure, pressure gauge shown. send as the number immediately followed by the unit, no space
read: -13inHg
